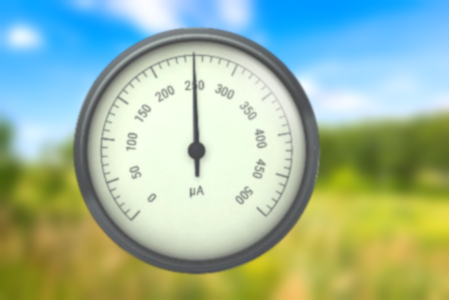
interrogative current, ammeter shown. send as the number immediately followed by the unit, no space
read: 250µA
